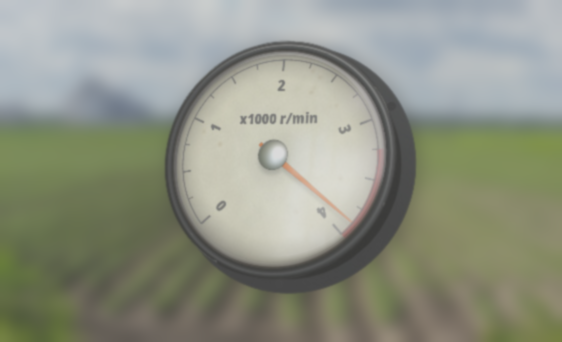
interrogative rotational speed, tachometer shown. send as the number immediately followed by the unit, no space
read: 3875rpm
